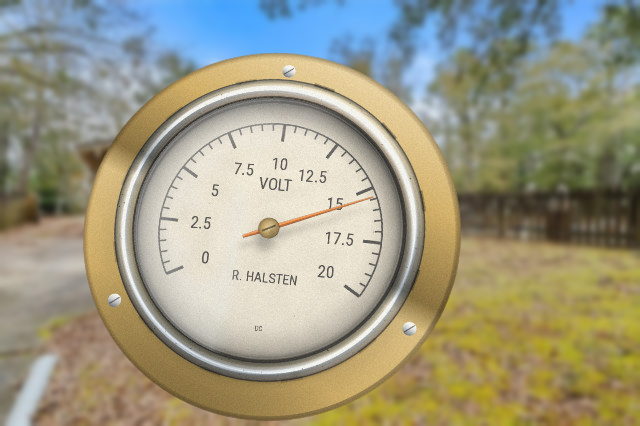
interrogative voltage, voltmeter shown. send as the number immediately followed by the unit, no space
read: 15.5V
